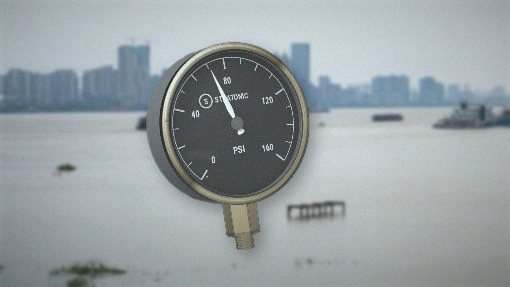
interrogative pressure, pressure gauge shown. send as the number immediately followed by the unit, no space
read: 70psi
